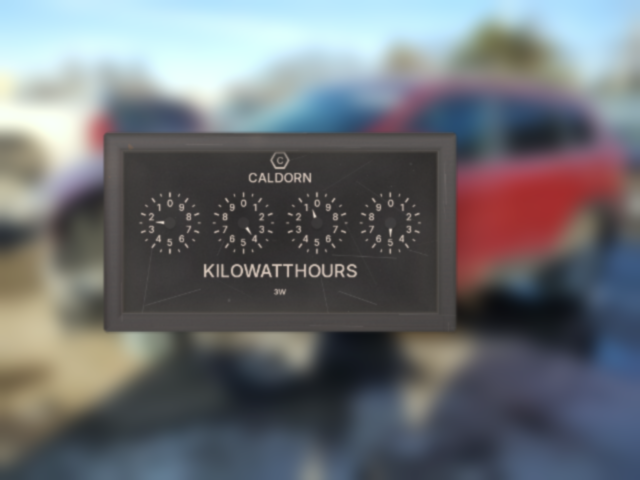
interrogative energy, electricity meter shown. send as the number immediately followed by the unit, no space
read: 2405kWh
